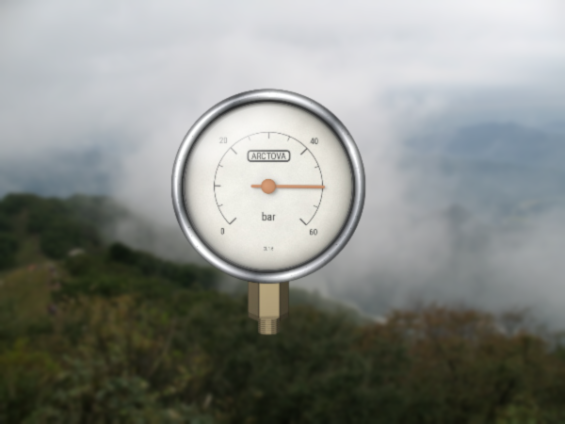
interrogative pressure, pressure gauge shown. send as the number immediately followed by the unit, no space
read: 50bar
